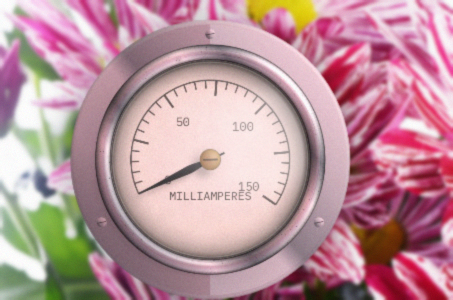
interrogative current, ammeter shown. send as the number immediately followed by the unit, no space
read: 0mA
